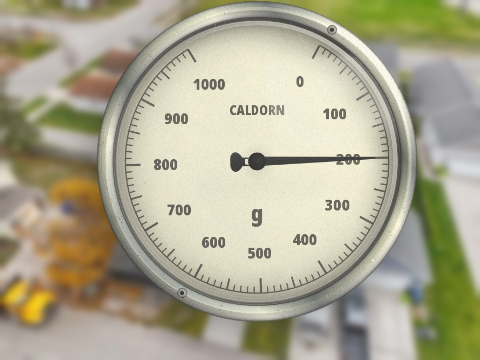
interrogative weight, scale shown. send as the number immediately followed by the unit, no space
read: 200g
